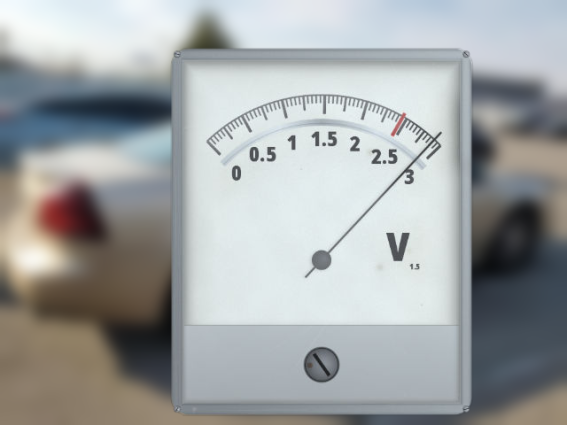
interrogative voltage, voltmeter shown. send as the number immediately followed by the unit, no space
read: 2.9V
